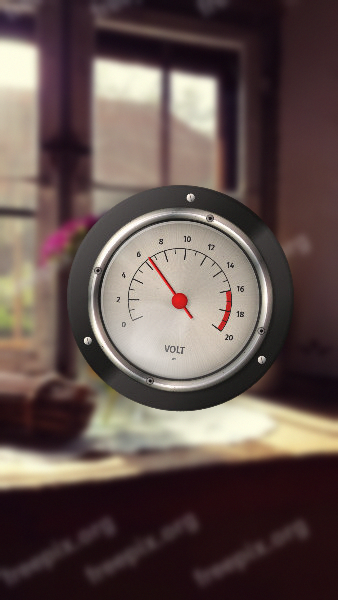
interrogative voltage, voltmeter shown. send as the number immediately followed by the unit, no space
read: 6.5V
